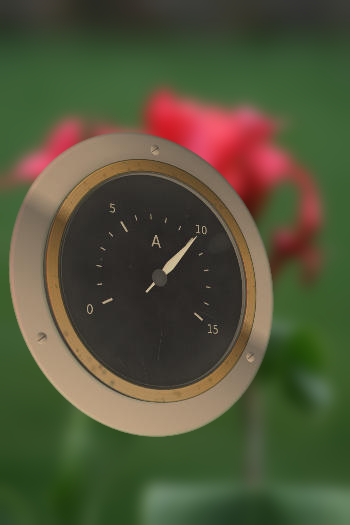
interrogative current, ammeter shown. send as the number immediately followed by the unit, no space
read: 10A
